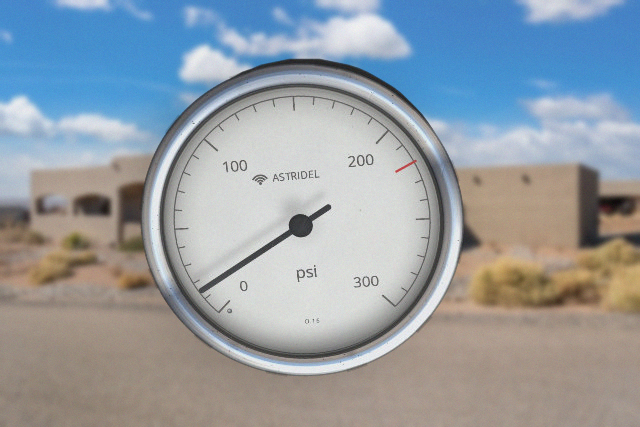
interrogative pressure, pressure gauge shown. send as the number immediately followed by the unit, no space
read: 15psi
